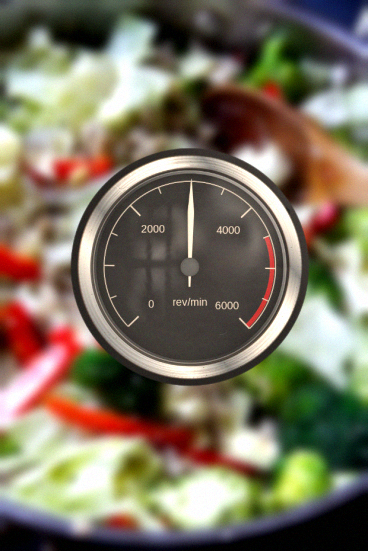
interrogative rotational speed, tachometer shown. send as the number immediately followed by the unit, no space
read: 3000rpm
